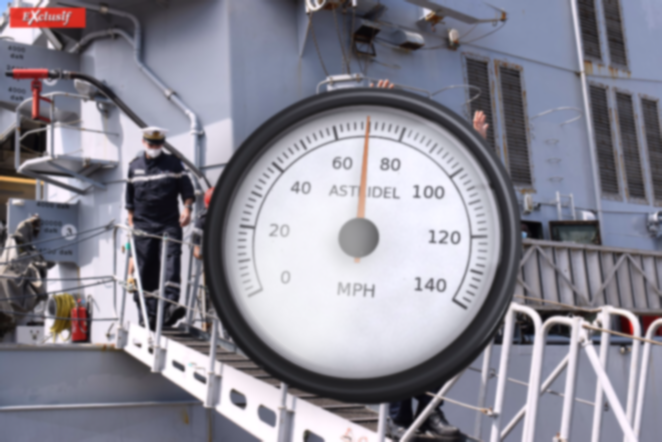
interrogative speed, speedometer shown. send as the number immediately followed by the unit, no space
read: 70mph
